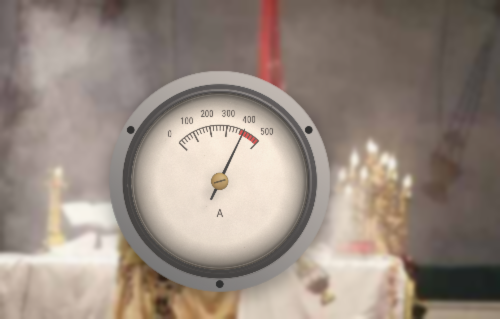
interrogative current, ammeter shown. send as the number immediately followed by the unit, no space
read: 400A
